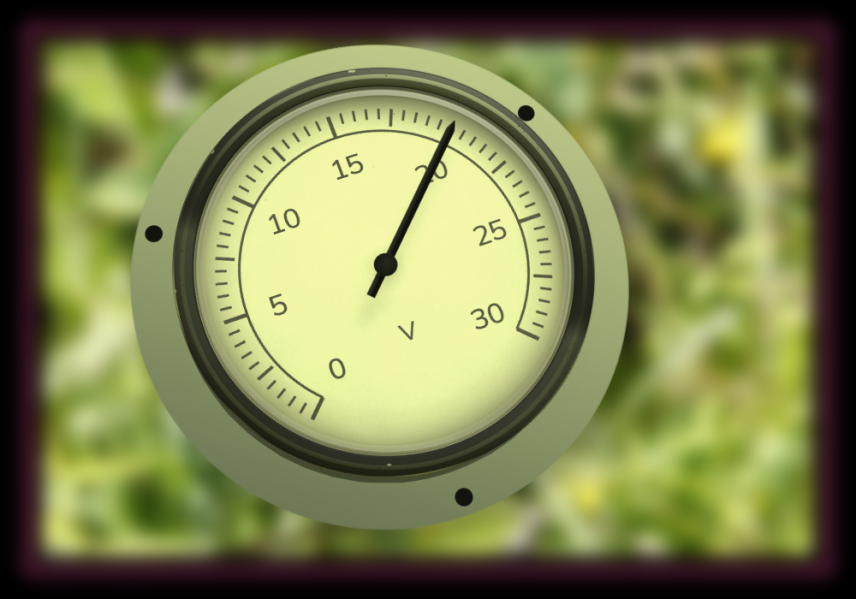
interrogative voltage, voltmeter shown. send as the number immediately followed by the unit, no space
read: 20V
